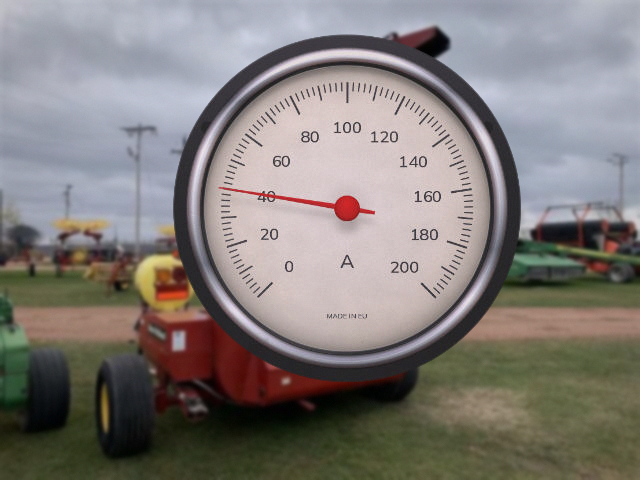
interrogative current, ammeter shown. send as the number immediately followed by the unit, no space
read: 40A
